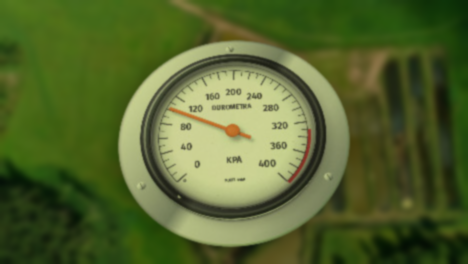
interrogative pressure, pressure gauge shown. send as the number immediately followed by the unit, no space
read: 100kPa
